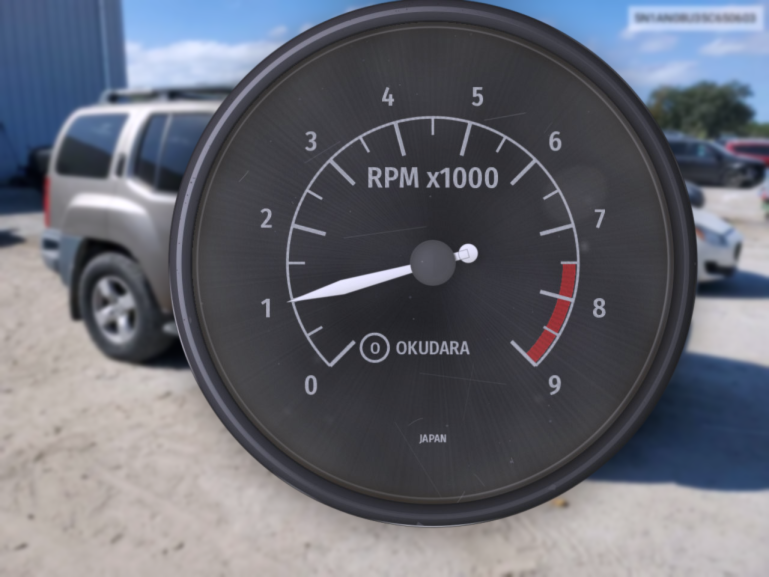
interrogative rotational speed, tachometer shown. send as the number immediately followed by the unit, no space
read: 1000rpm
